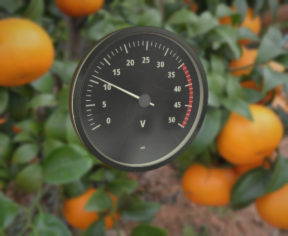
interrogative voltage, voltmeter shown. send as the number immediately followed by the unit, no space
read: 11V
